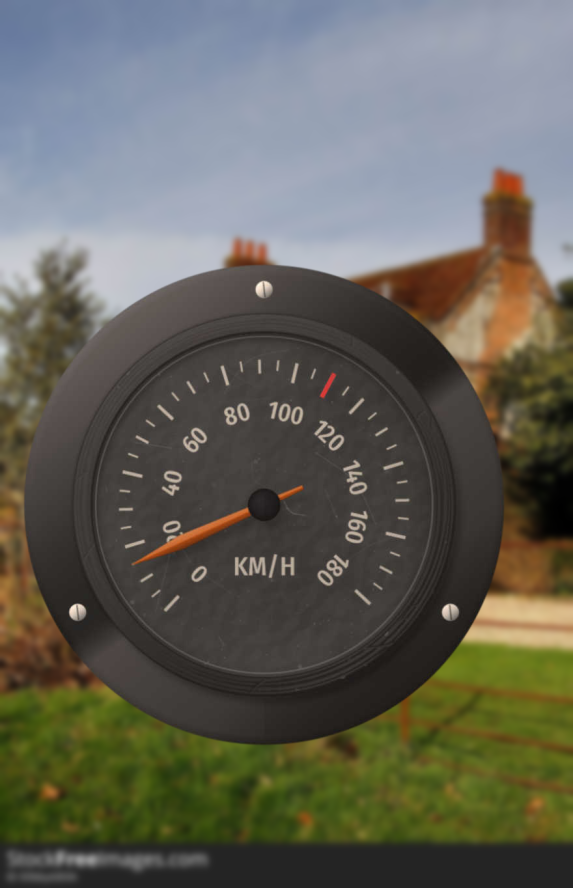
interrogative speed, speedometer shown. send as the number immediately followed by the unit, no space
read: 15km/h
